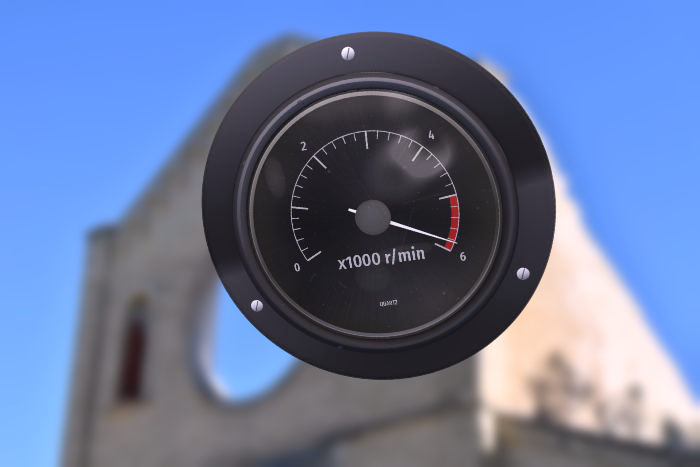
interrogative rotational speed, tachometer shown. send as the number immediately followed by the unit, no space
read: 5800rpm
